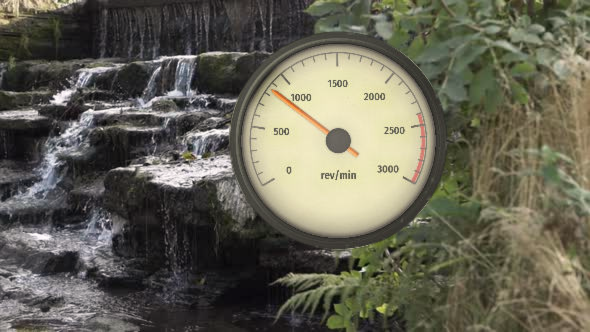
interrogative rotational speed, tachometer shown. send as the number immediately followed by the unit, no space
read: 850rpm
